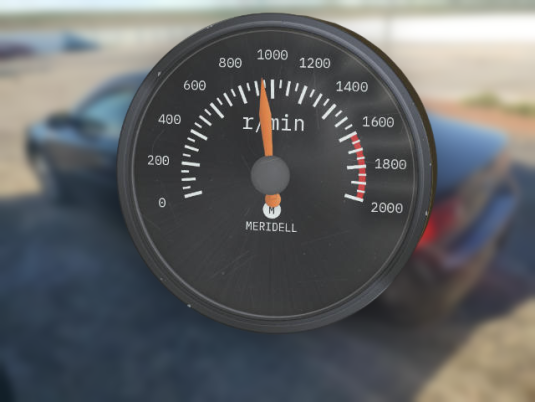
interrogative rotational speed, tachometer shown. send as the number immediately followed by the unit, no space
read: 950rpm
